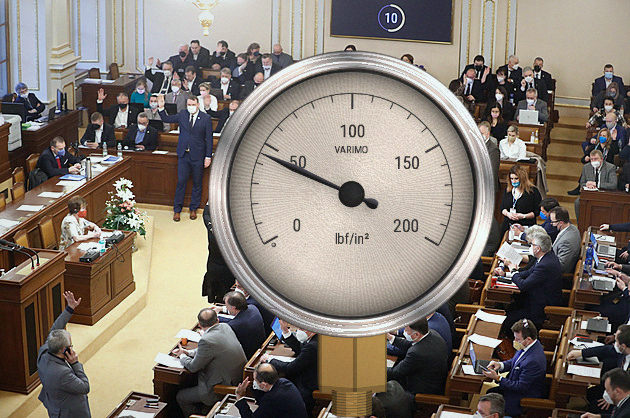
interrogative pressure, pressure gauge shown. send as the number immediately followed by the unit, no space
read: 45psi
